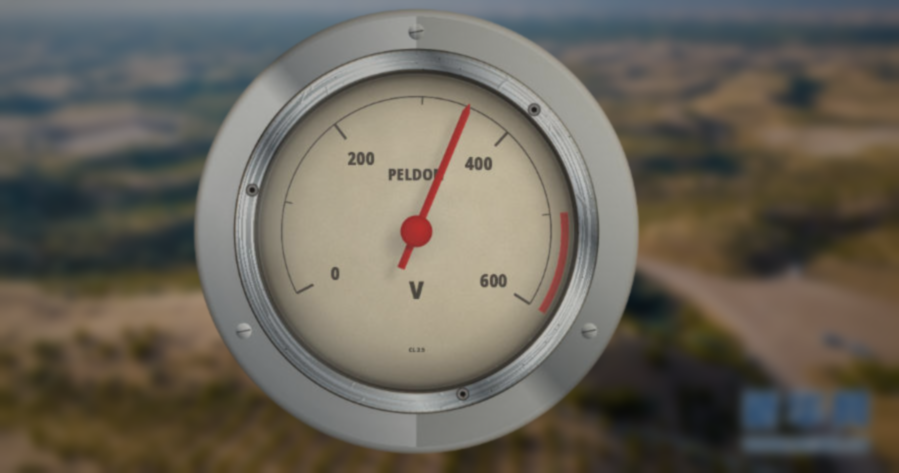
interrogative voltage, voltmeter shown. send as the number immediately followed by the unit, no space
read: 350V
